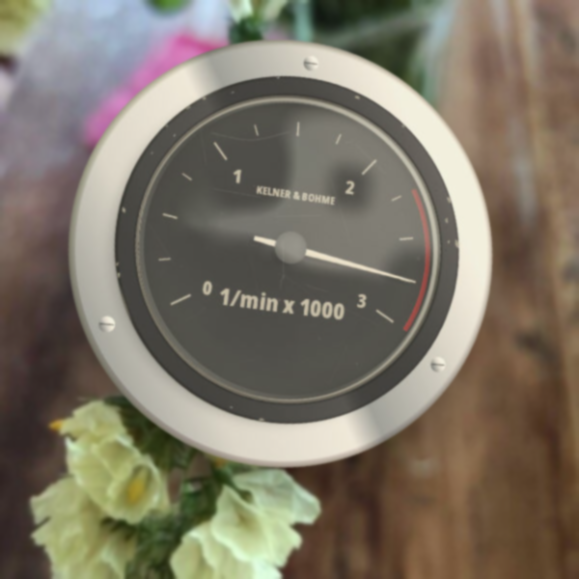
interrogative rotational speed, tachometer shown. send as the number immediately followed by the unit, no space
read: 2750rpm
